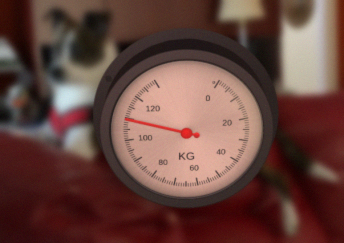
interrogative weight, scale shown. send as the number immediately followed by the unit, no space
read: 110kg
